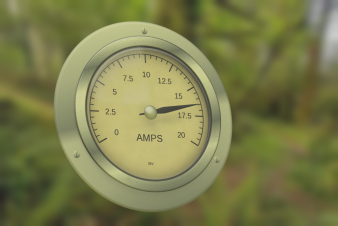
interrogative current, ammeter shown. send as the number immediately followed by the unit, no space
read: 16.5A
